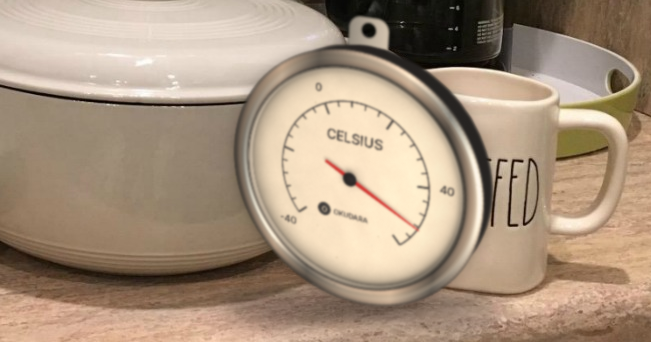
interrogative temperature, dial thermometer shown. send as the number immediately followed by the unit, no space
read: 52°C
